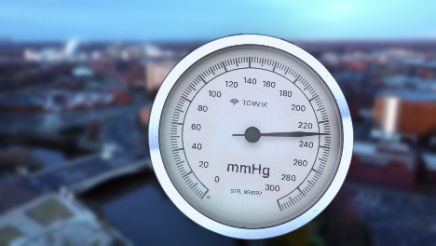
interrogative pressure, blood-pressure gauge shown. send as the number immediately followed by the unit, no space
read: 230mmHg
